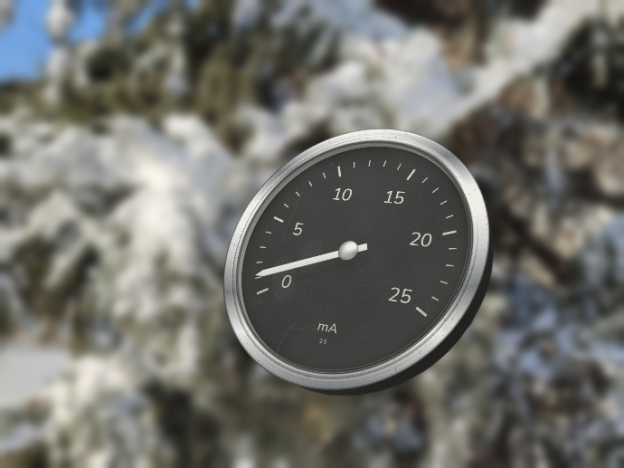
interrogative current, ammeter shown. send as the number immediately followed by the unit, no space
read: 1mA
